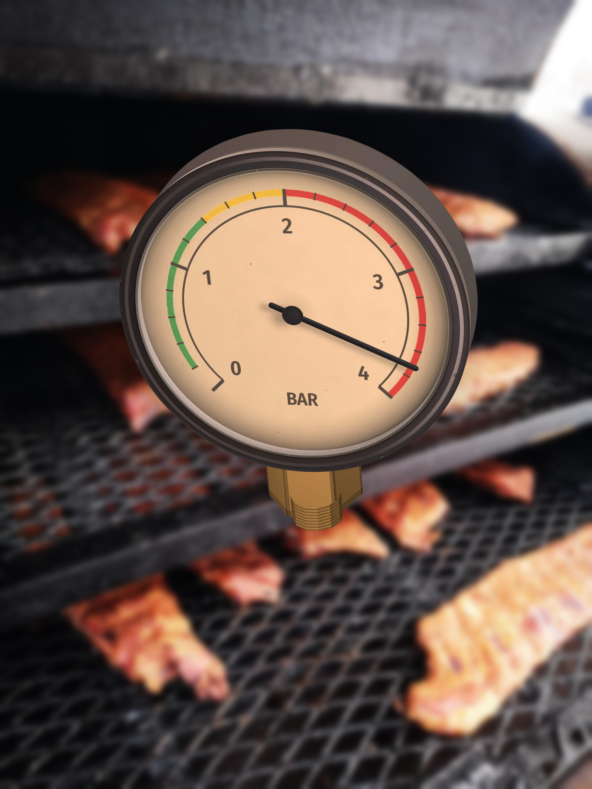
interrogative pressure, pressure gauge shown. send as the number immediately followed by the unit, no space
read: 3.7bar
